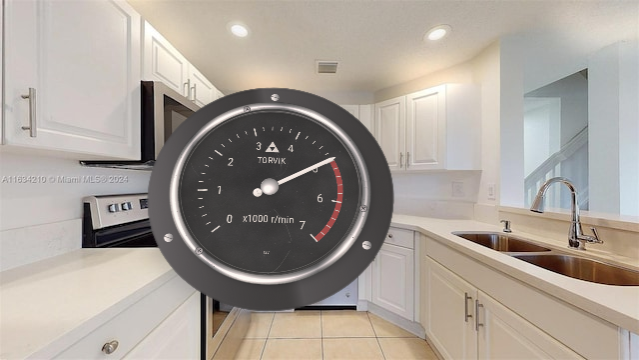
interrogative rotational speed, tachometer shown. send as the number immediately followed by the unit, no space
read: 5000rpm
